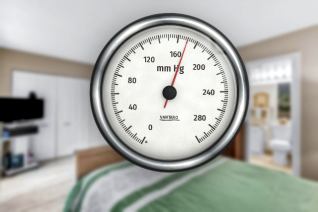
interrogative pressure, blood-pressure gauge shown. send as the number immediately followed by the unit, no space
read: 170mmHg
